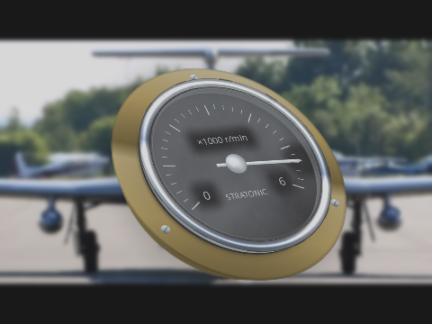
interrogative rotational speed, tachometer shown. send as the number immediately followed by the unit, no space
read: 5400rpm
